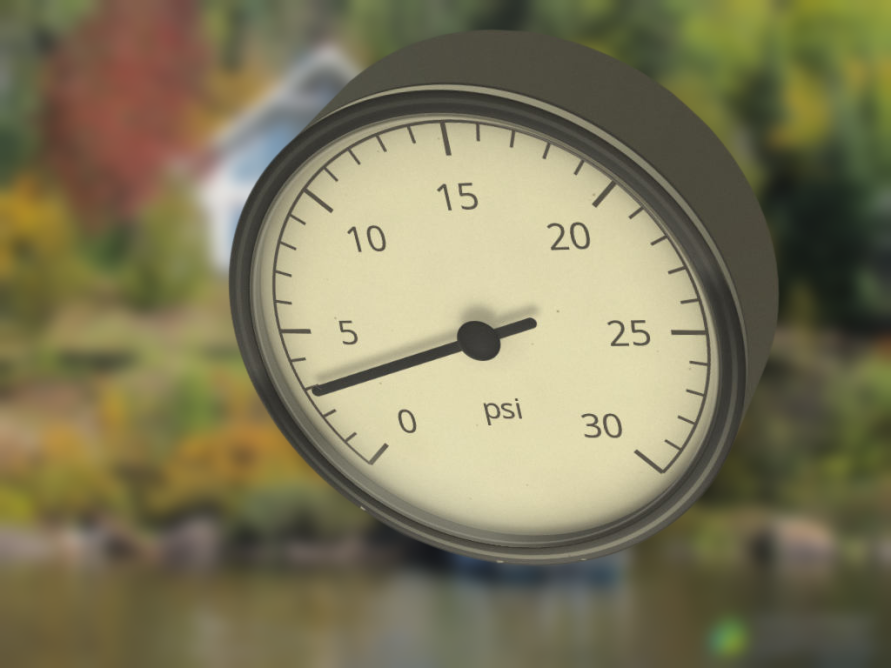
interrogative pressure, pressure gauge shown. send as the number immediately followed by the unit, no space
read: 3psi
